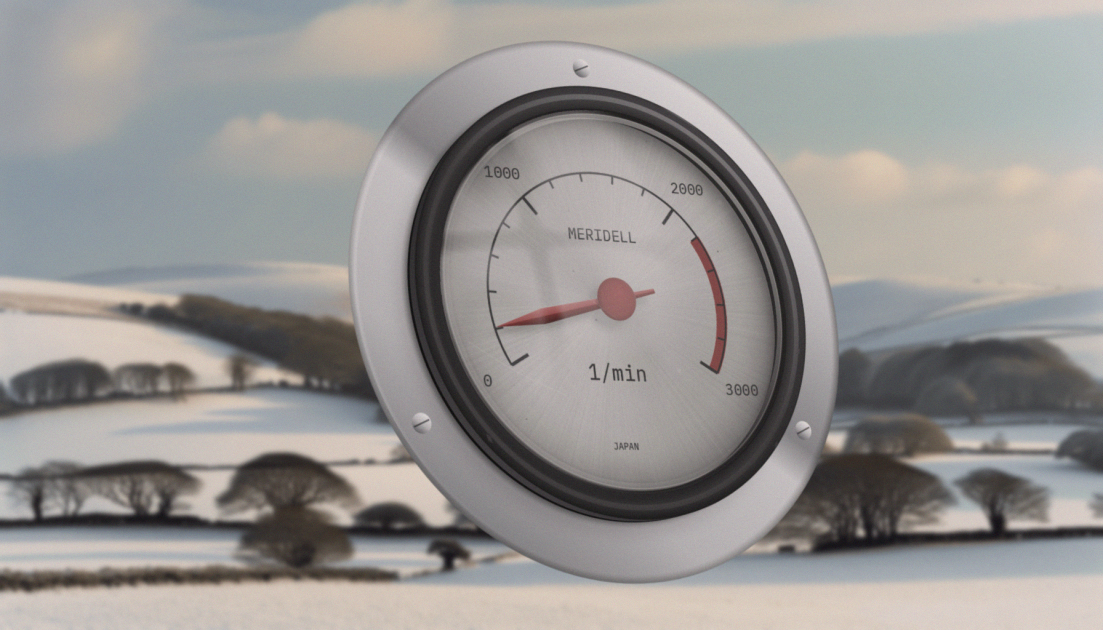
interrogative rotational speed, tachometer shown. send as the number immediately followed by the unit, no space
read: 200rpm
